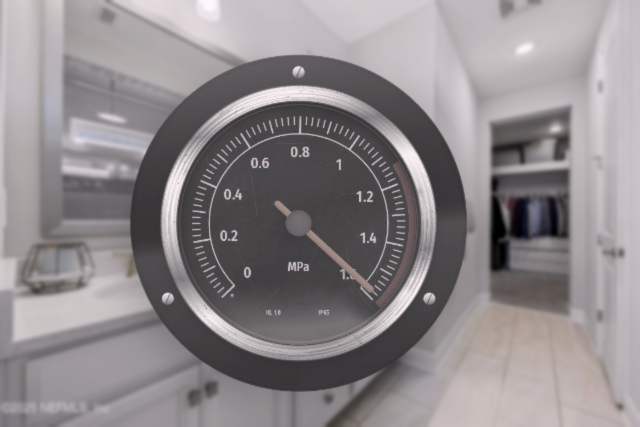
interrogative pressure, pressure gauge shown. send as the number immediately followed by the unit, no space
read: 1.58MPa
